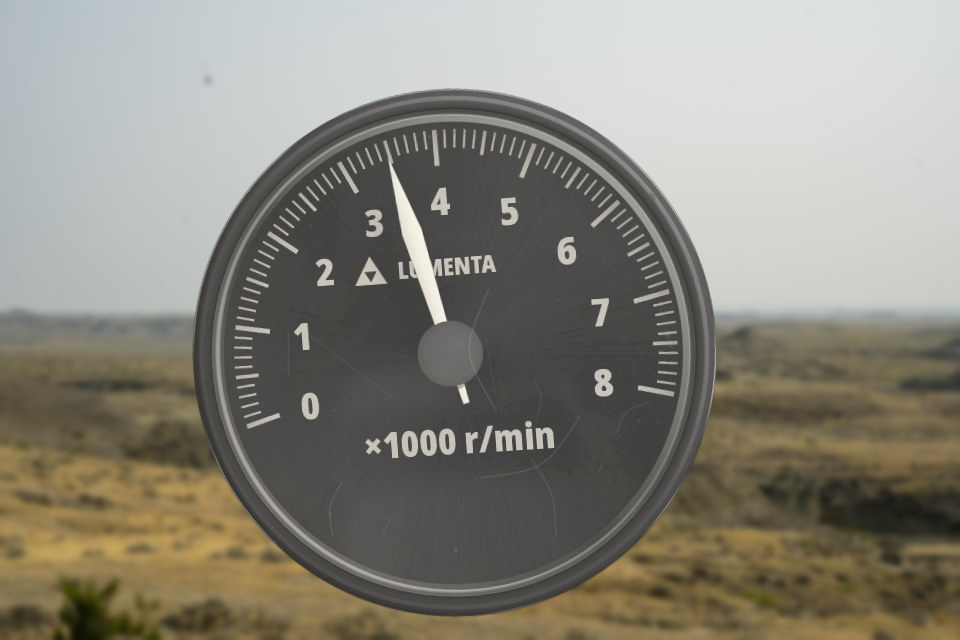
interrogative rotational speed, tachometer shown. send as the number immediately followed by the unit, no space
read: 3500rpm
